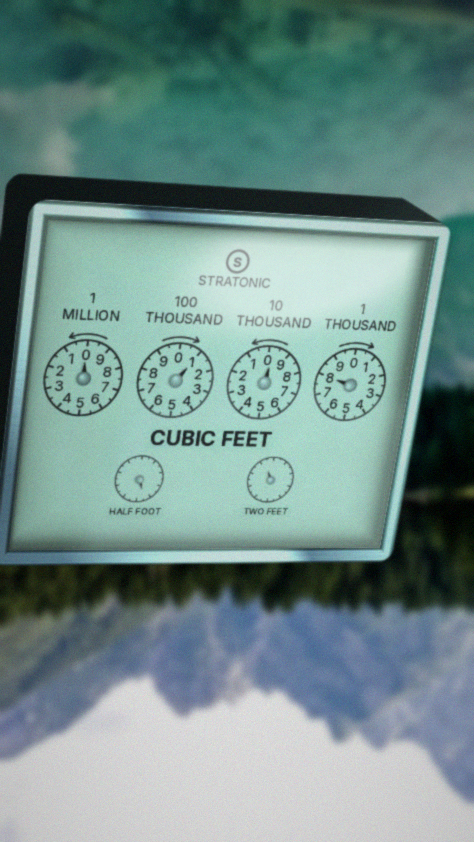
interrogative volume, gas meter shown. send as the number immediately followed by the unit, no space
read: 9800ft³
